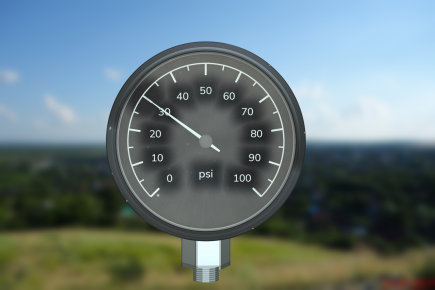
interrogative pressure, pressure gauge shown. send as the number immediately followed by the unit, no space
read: 30psi
